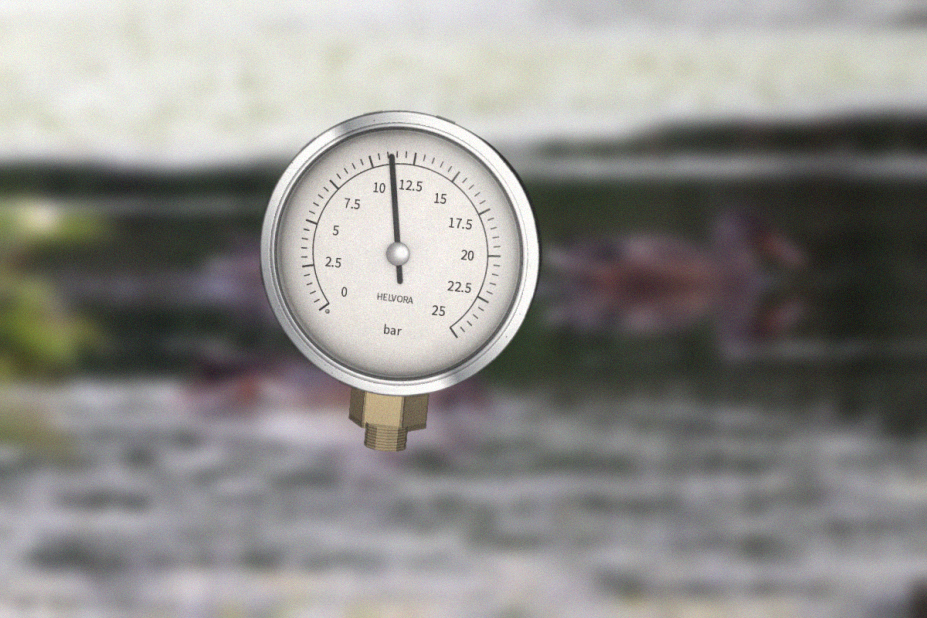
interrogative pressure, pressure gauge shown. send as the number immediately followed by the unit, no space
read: 11.25bar
